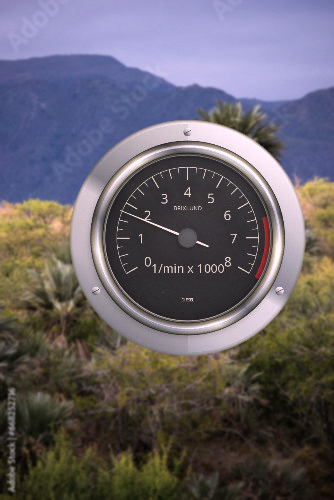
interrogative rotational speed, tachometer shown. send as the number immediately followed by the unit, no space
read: 1750rpm
